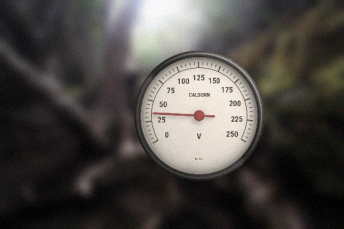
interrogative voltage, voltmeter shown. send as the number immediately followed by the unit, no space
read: 35V
